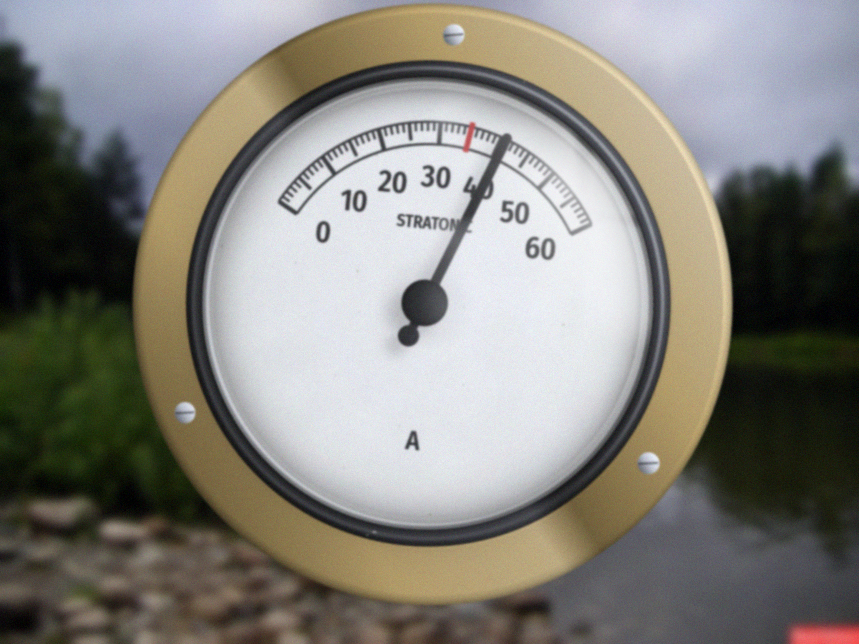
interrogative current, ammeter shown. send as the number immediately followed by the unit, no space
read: 41A
